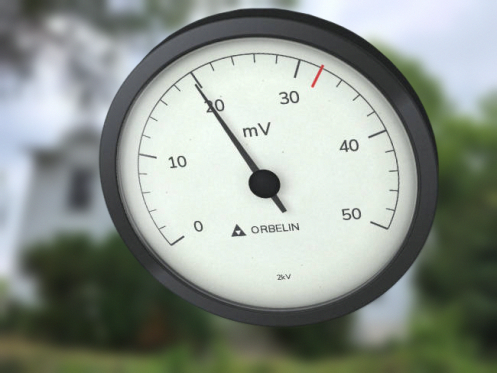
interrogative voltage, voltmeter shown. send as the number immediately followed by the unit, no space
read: 20mV
